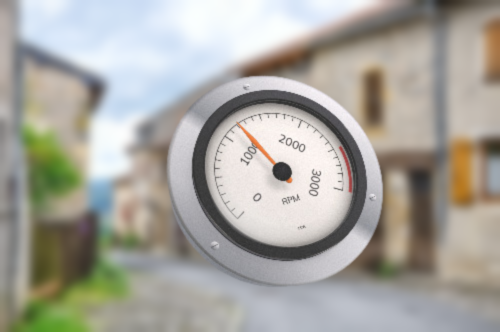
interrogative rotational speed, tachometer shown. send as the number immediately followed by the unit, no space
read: 1200rpm
